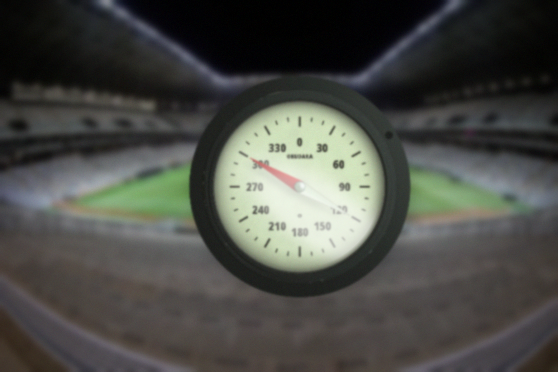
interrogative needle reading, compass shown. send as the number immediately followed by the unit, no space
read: 300°
